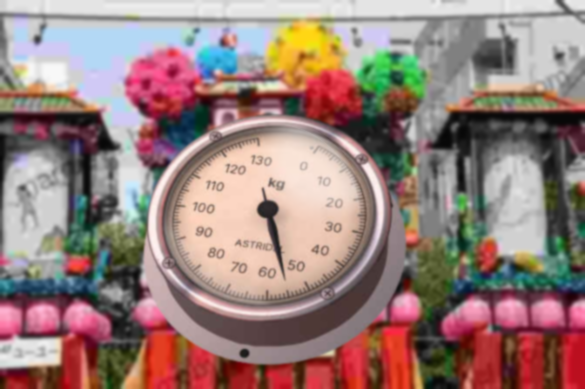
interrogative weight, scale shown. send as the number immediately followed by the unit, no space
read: 55kg
